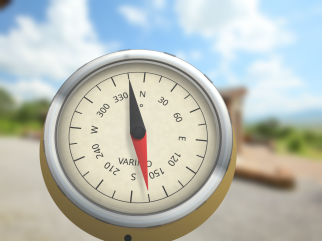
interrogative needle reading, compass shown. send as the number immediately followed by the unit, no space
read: 165°
